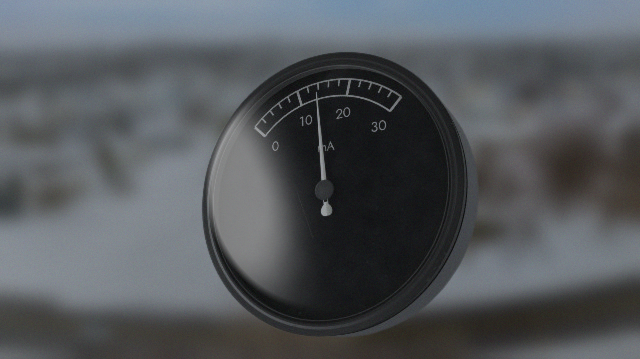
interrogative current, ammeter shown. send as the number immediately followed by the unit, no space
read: 14mA
